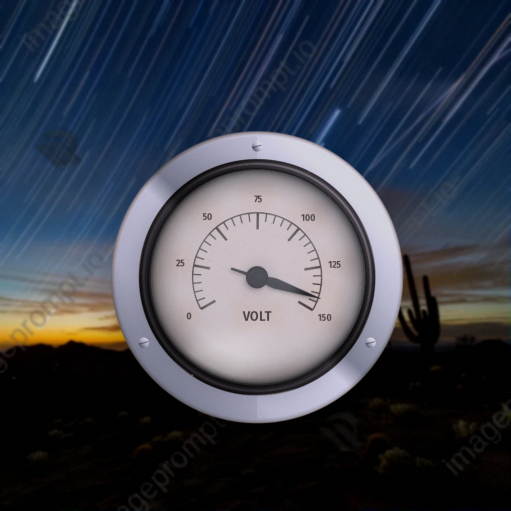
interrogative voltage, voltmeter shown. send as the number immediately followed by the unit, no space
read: 142.5V
